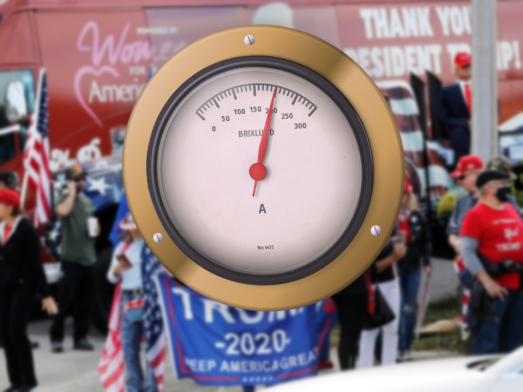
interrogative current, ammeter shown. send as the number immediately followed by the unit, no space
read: 200A
